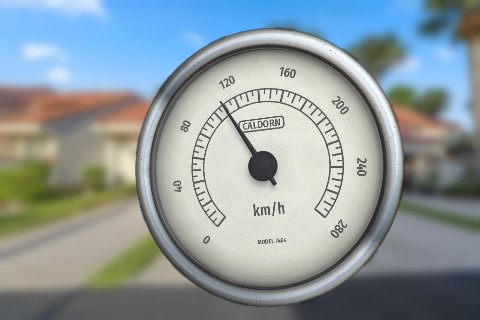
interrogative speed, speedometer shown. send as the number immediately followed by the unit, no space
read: 110km/h
